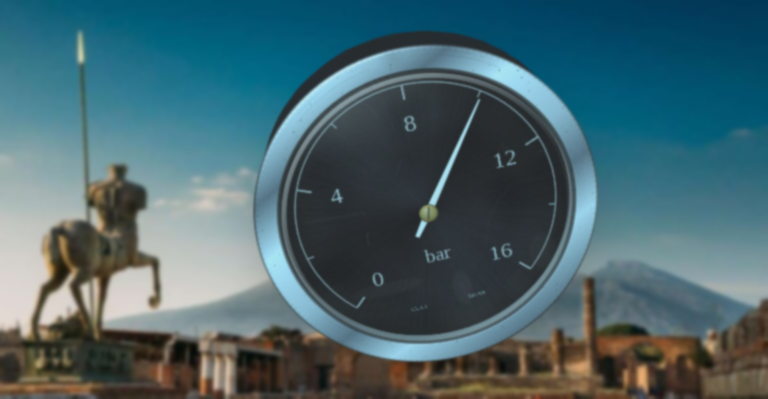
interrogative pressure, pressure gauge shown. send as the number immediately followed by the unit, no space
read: 10bar
